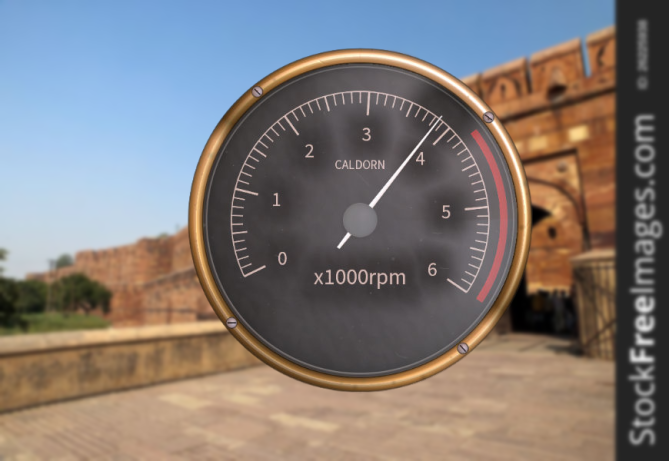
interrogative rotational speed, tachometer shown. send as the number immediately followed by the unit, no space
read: 3850rpm
